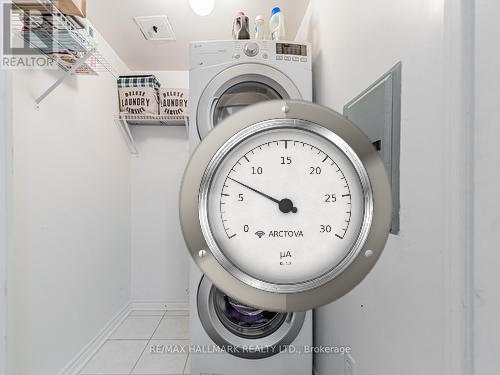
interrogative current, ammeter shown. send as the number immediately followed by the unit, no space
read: 7µA
